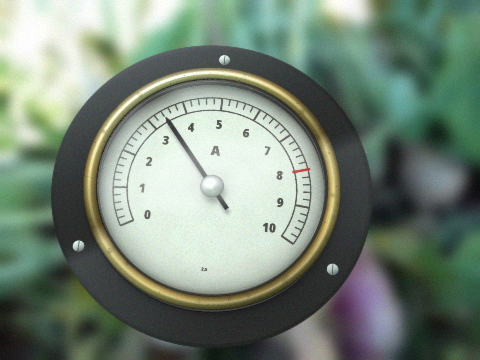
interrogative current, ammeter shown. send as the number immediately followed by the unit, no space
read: 3.4A
